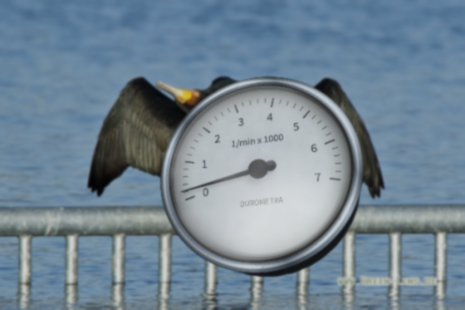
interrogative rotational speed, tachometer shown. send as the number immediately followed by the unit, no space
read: 200rpm
